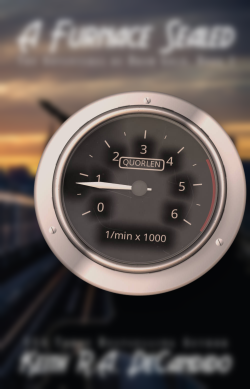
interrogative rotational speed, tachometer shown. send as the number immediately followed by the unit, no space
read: 750rpm
